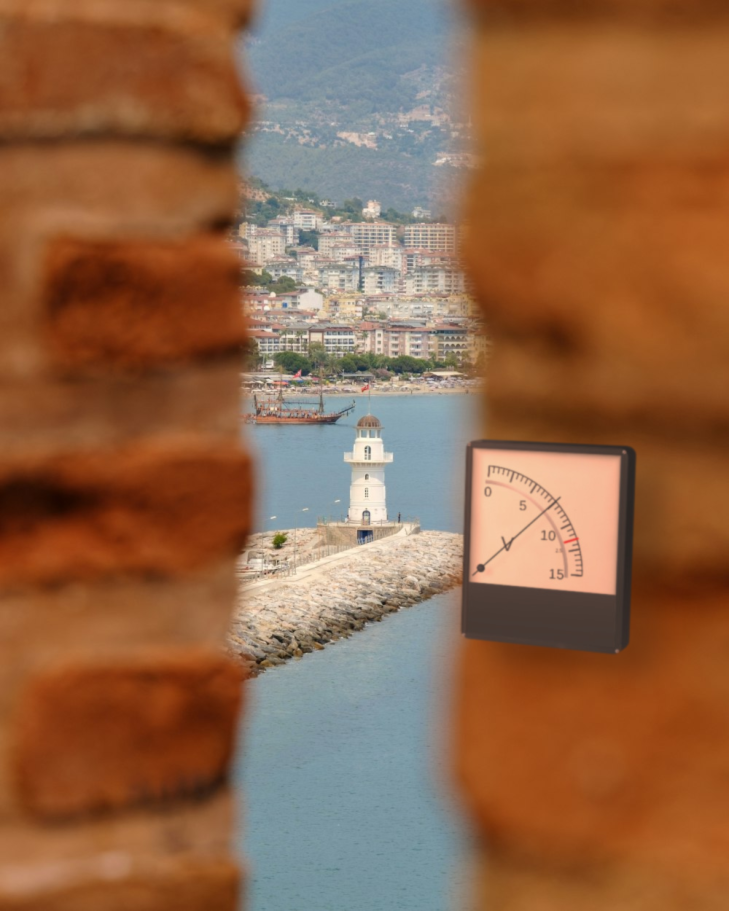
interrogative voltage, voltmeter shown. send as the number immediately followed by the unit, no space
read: 7.5V
